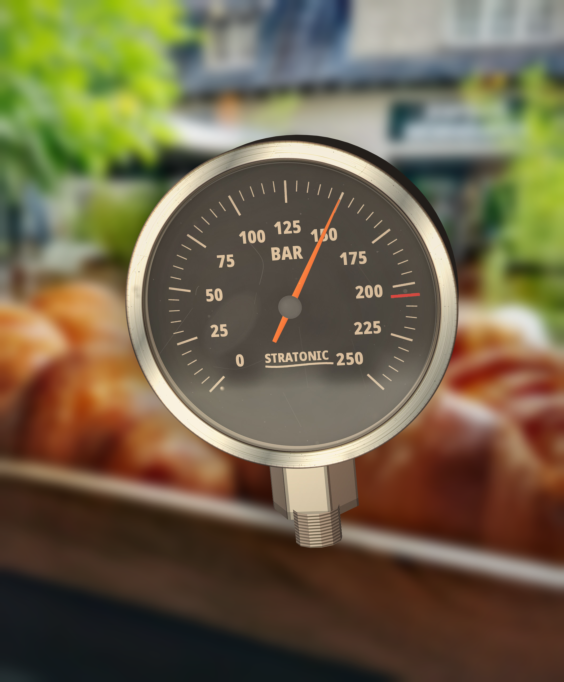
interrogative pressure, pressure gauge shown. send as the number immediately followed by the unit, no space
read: 150bar
